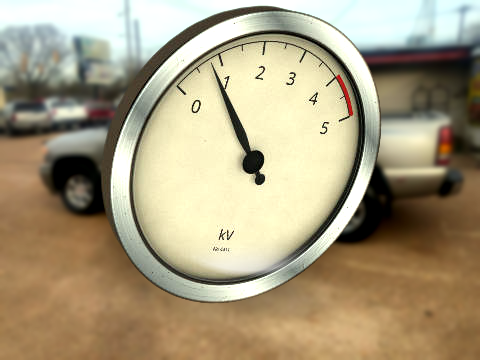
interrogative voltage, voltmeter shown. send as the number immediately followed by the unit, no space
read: 0.75kV
